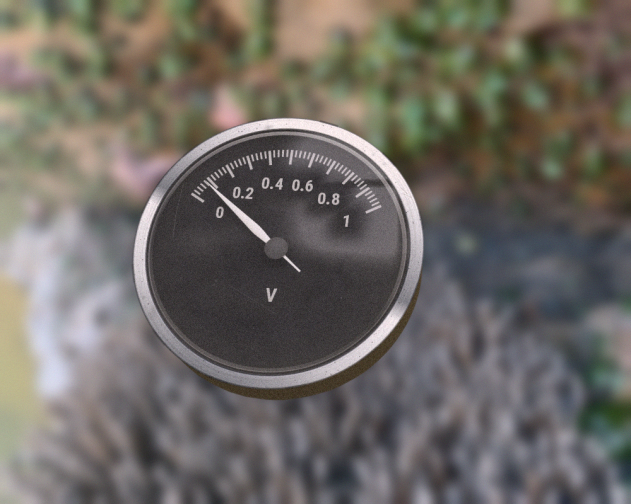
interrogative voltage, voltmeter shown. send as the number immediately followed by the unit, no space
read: 0.08V
